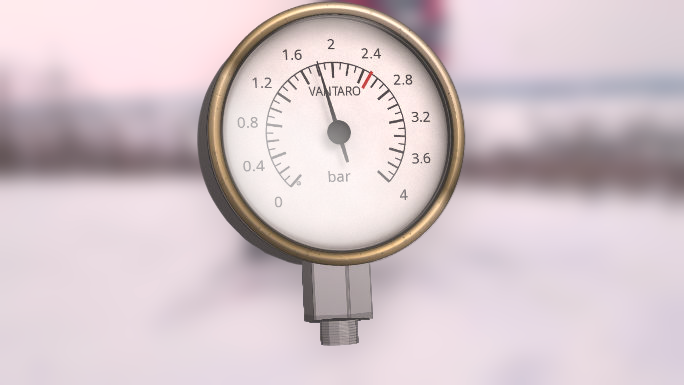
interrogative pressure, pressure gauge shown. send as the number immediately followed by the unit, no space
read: 1.8bar
